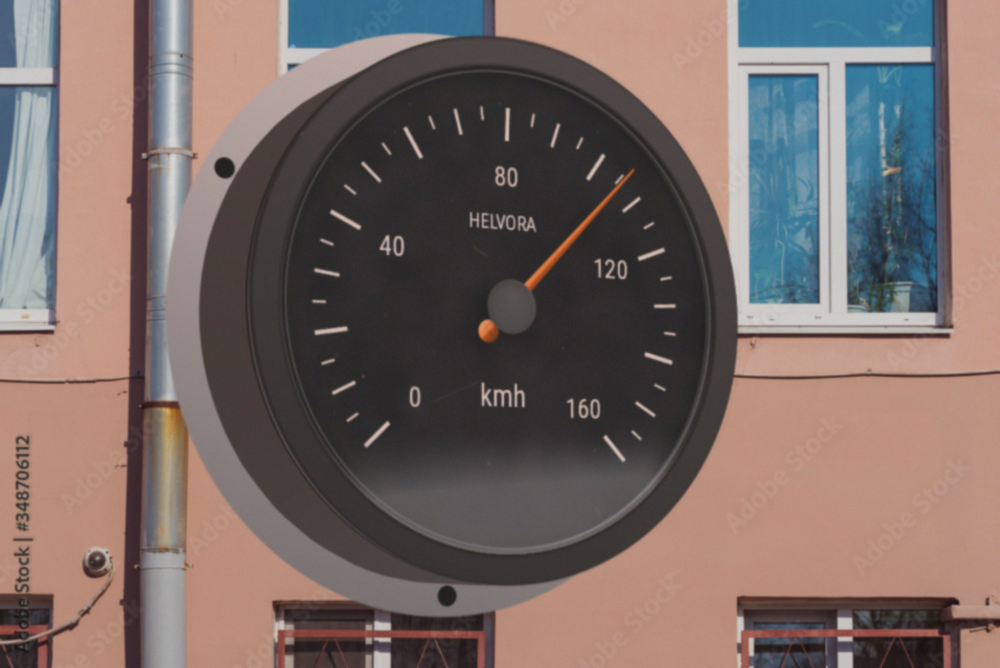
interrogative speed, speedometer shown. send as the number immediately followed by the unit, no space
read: 105km/h
